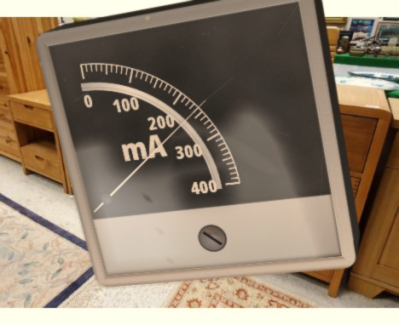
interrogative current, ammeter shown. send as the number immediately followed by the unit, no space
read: 240mA
